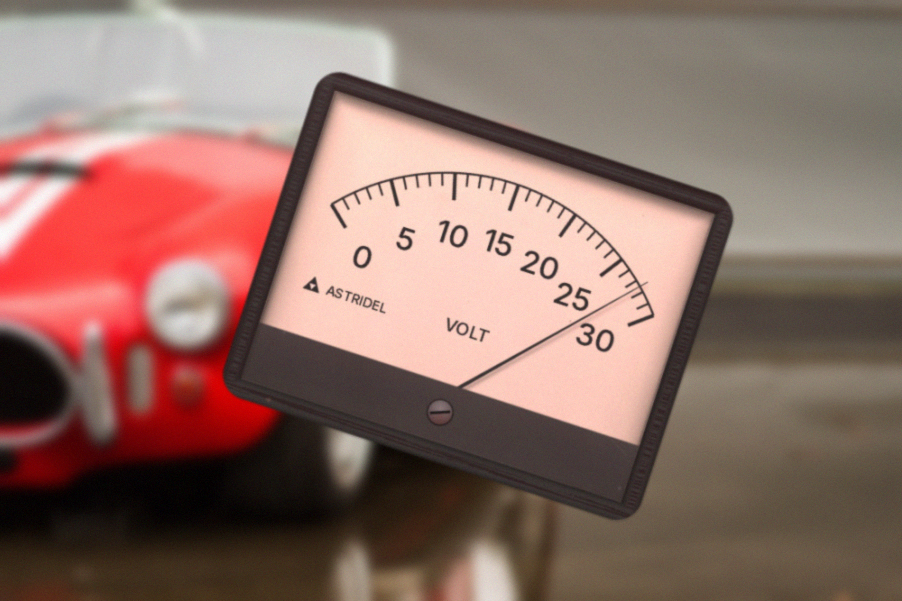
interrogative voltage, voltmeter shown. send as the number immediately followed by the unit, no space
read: 27.5V
